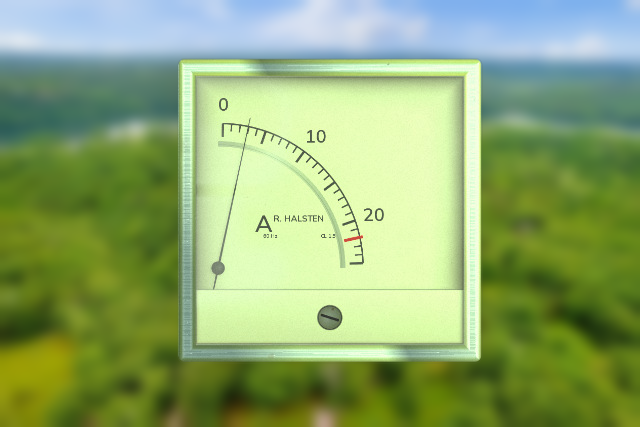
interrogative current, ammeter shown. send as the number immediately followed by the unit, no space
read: 3A
